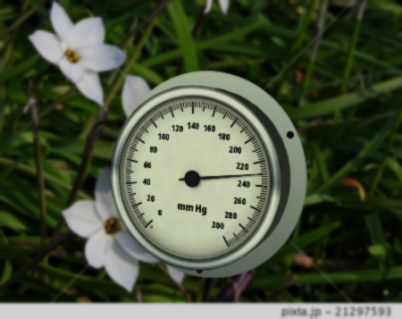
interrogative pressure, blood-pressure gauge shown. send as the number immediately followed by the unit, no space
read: 230mmHg
